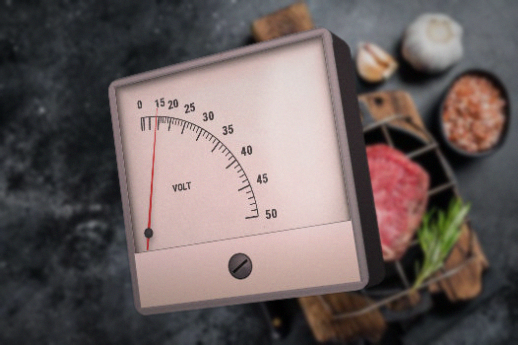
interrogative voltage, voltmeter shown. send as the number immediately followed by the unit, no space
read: 15V
